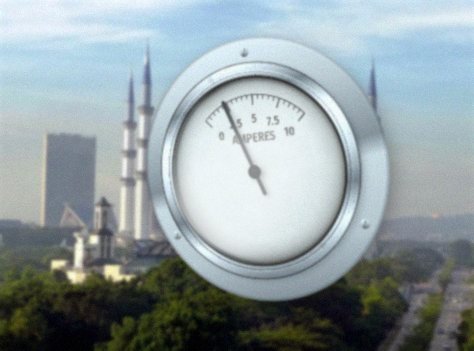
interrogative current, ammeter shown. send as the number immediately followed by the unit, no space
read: 2.5A
